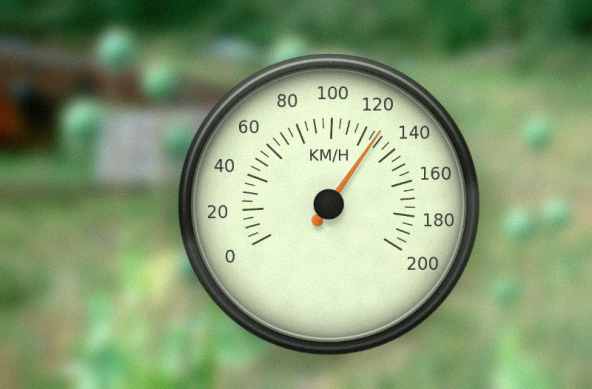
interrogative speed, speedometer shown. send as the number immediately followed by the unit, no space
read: 127.5km/h
